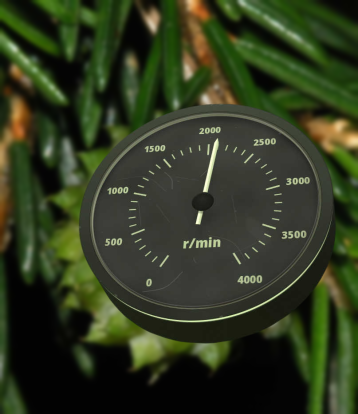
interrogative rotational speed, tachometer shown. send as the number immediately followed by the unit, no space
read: 2100rpm
